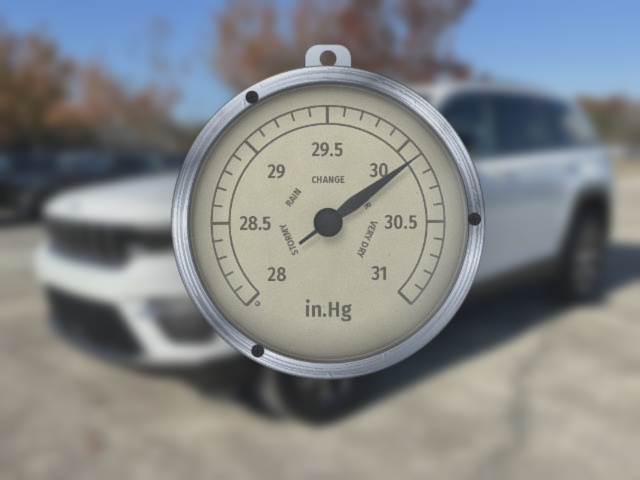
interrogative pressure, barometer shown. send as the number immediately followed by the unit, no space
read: 30.1inHg
